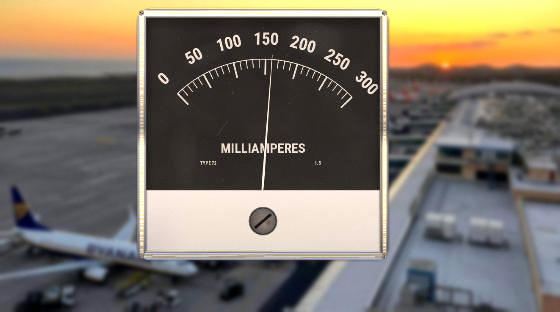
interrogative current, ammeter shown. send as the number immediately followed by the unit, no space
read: 160mA
